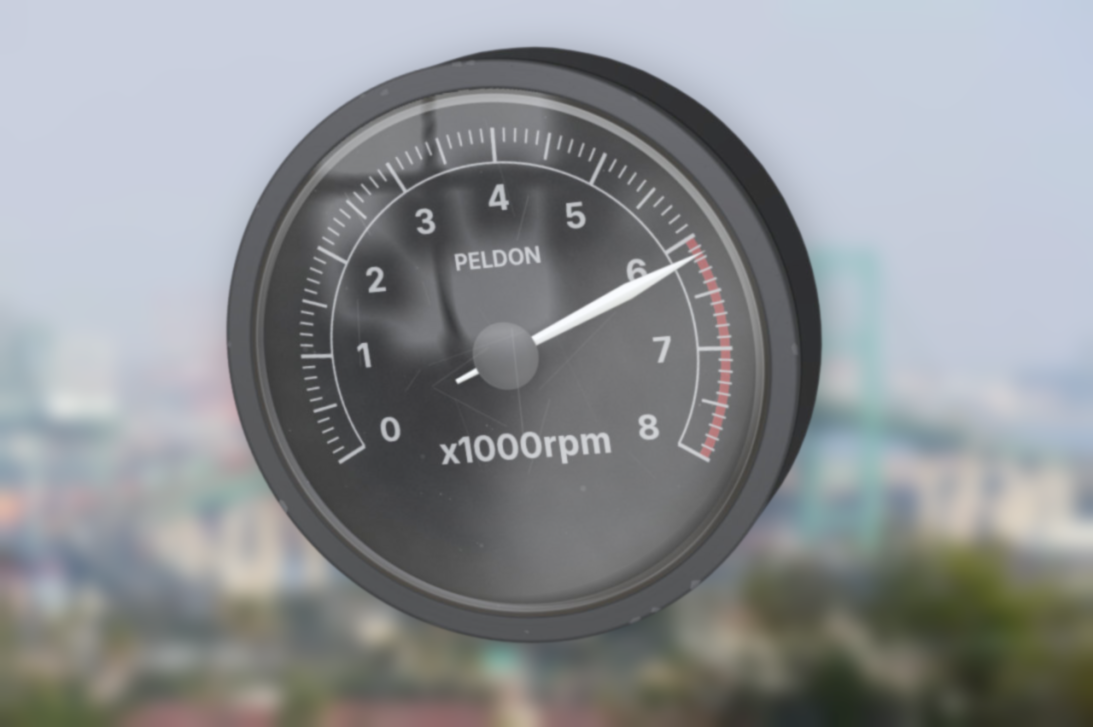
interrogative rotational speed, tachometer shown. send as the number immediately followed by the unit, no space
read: 6150rpm
